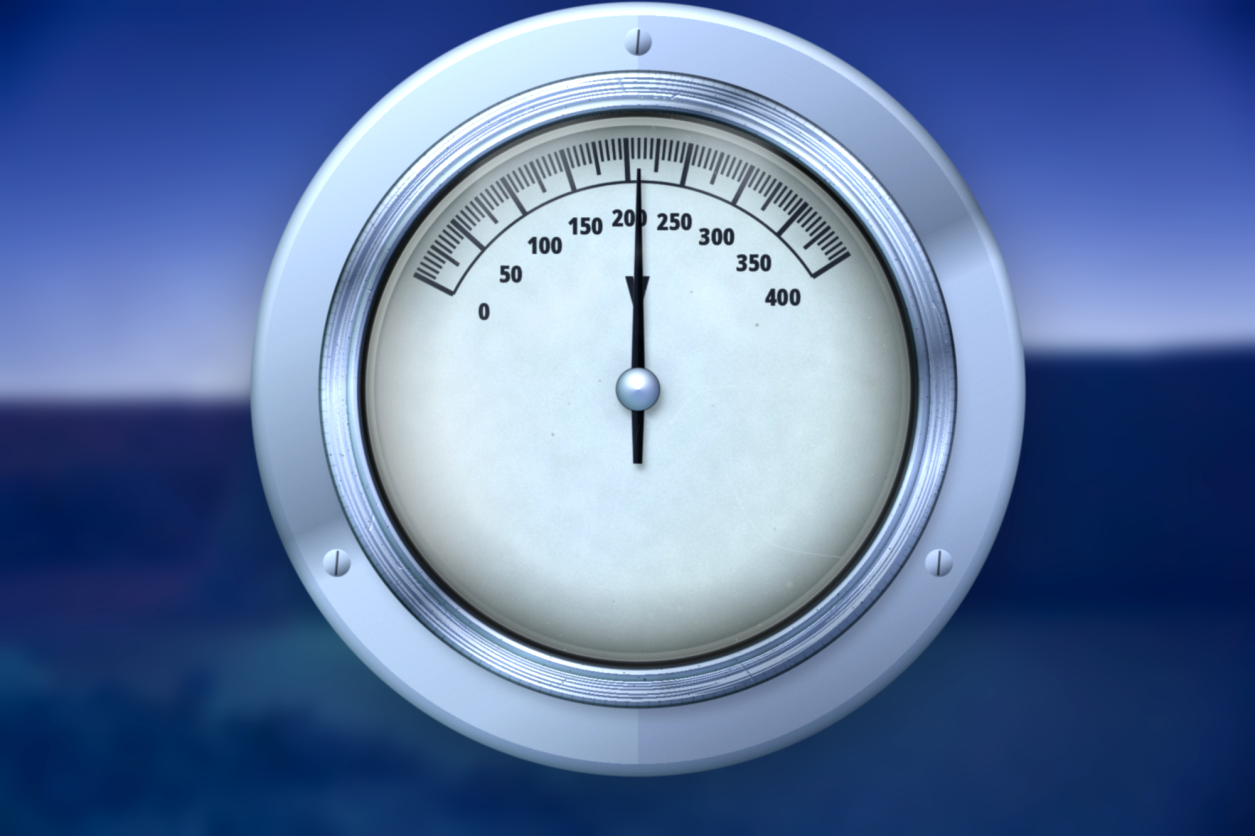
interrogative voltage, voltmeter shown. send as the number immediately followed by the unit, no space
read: 210V
